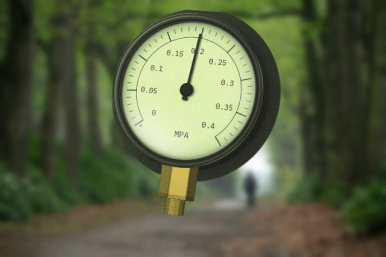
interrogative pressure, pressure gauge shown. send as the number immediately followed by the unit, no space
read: 0.2MPa
